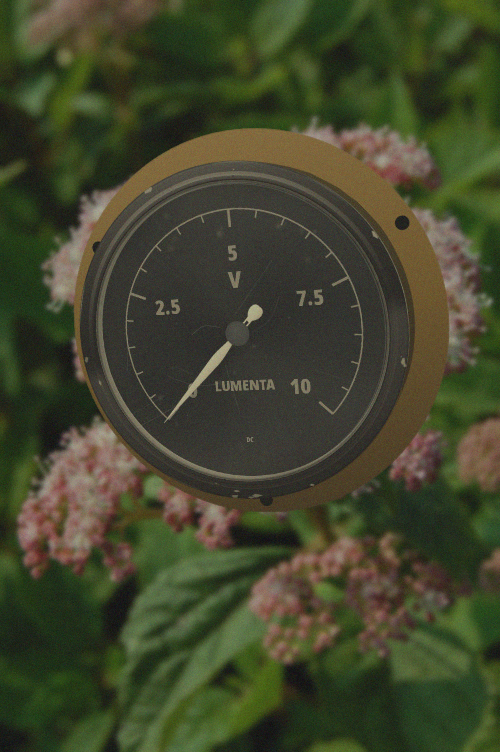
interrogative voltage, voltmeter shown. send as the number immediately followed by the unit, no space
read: 0V
